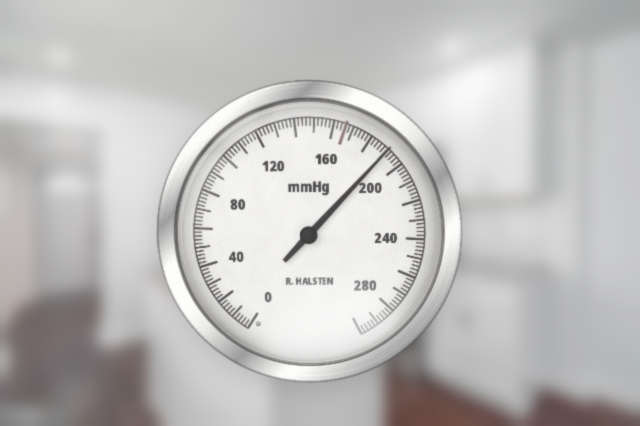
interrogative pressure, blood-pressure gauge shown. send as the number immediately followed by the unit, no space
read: 190mmHg
